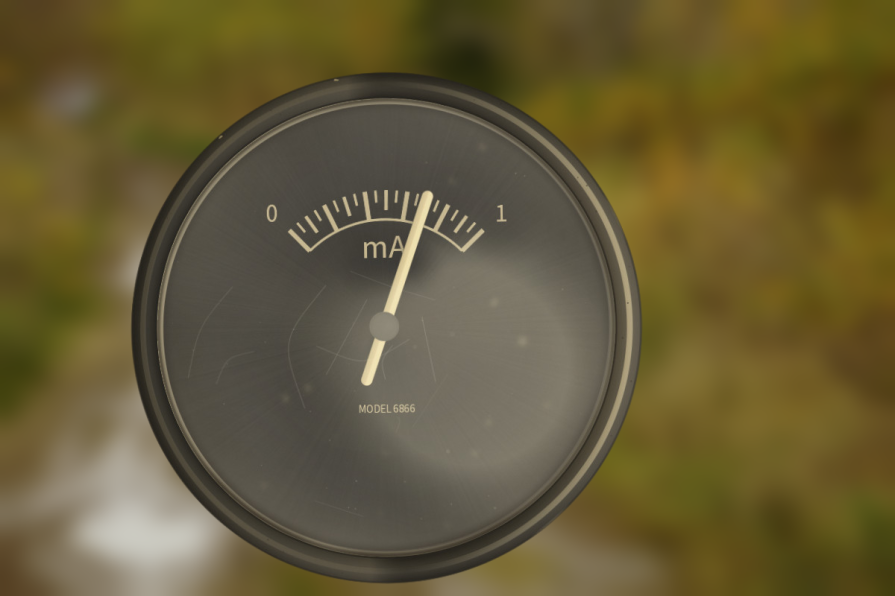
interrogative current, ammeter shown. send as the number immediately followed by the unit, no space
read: 0.7mA
